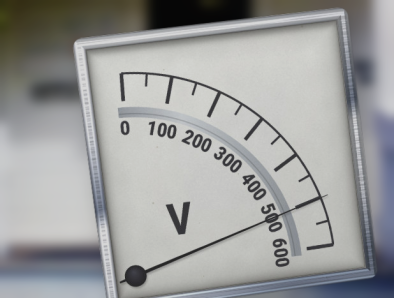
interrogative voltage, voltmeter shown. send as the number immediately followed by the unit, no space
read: 500V
